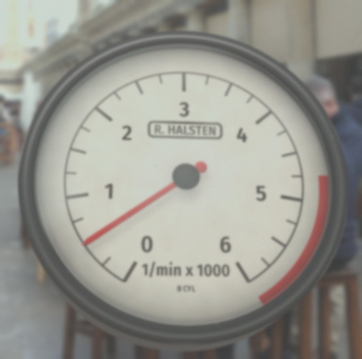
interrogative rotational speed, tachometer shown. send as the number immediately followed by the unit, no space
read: 500rpm
